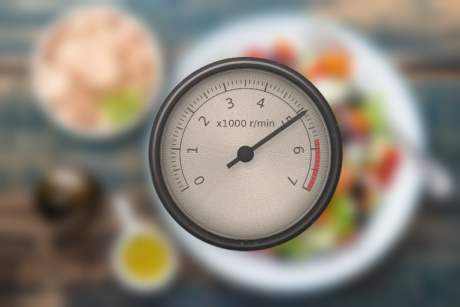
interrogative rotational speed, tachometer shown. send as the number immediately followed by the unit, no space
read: 5100rpm
